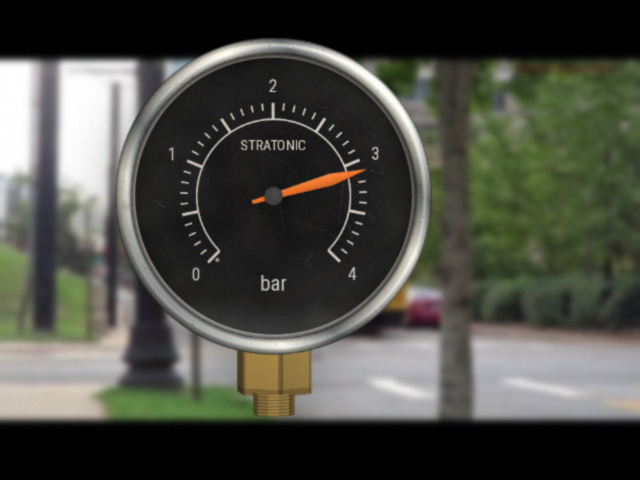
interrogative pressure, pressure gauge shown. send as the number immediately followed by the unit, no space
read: 3.1bar
